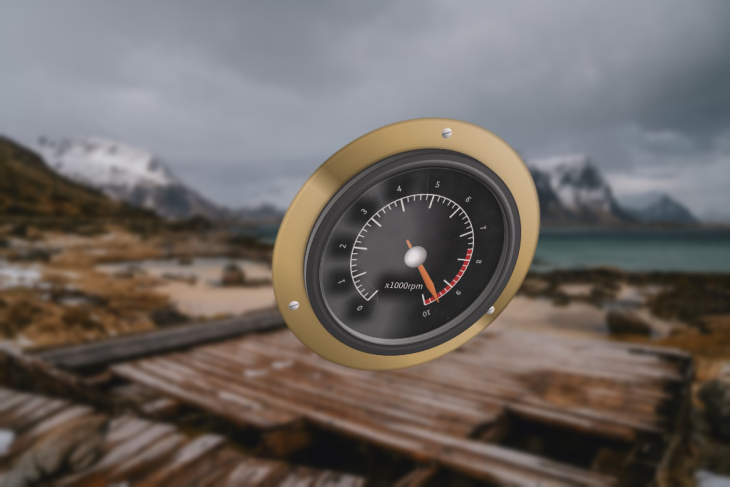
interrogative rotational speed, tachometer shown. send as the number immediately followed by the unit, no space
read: 9600rpm
